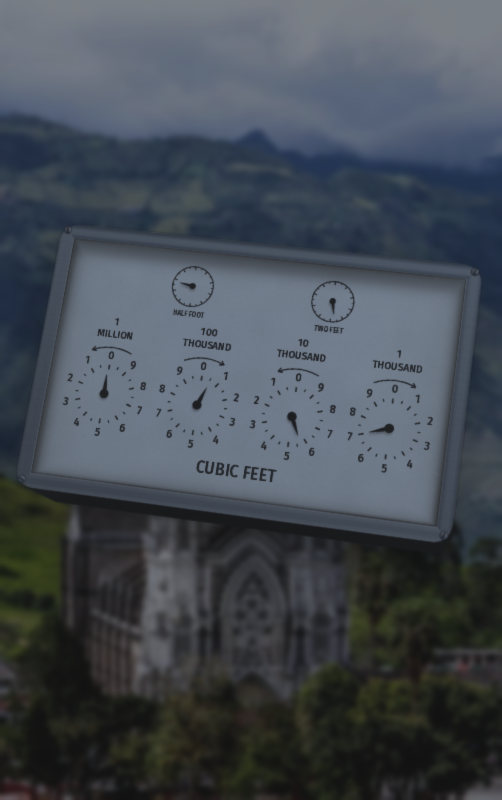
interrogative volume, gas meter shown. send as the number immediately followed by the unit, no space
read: 5700ft³
